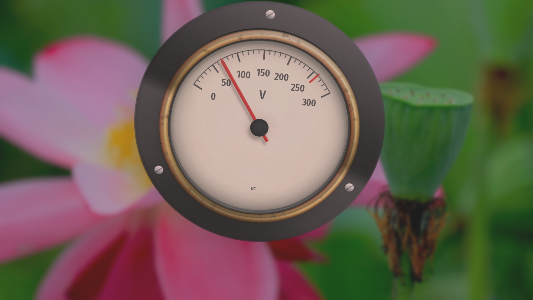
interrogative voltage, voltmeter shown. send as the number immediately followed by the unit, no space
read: 70V
